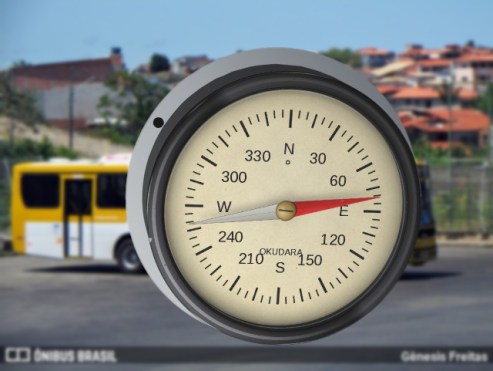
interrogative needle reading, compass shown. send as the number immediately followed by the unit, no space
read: 80°
